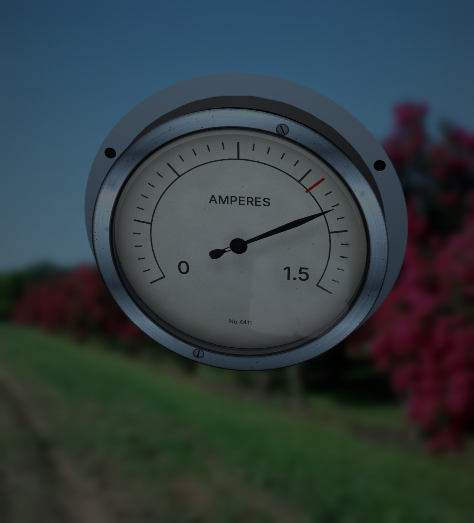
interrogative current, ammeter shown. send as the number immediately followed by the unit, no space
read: 1.15A
